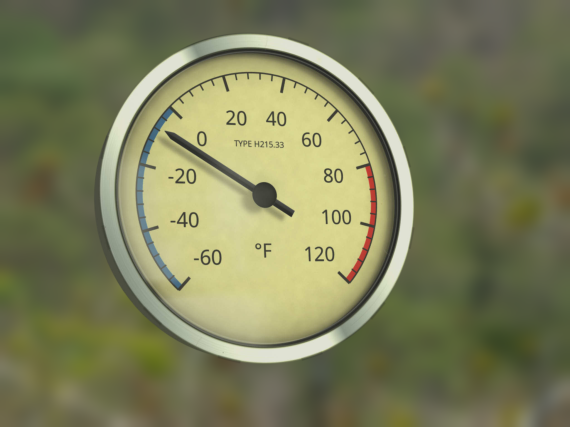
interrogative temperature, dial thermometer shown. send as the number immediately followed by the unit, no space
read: -8°F
